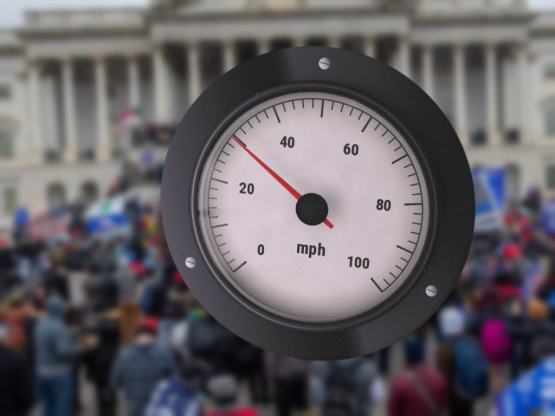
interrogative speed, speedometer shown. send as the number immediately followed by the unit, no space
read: 30mph
